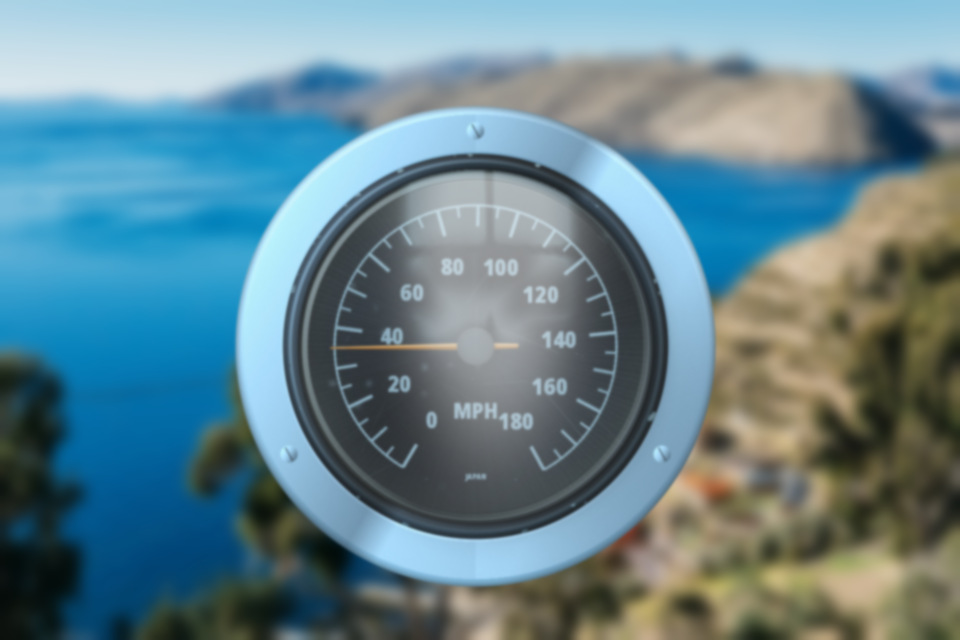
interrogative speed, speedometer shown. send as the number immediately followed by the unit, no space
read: 35mph
